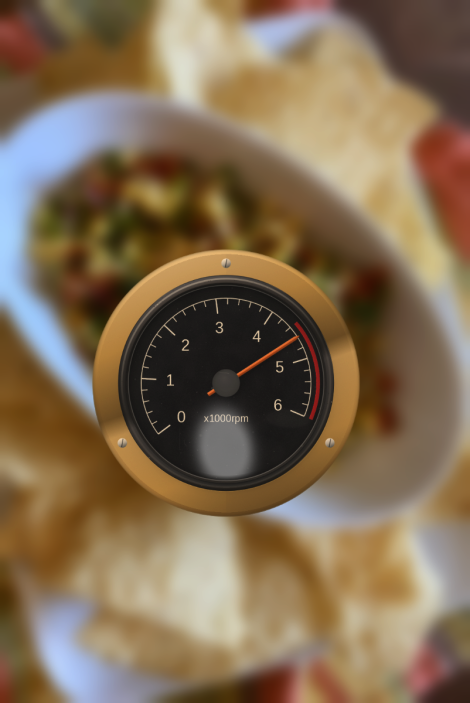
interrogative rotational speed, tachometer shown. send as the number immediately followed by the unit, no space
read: 4600rpm
